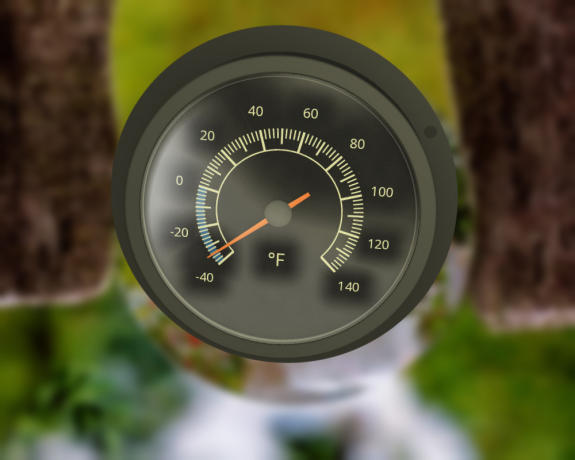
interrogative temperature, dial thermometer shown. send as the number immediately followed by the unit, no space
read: -34°F
